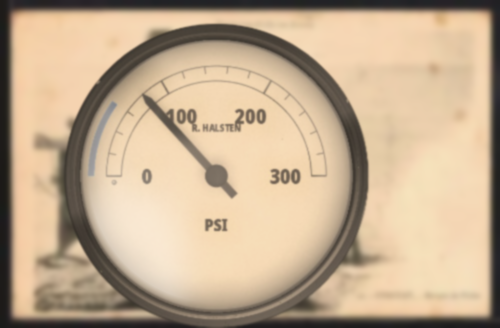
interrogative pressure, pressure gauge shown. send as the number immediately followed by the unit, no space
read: 80psi
